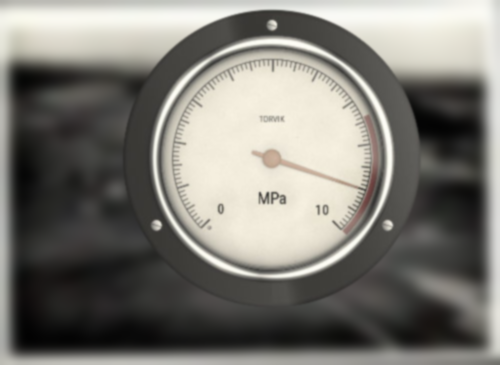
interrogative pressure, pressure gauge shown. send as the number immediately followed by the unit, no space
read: 9MPa
